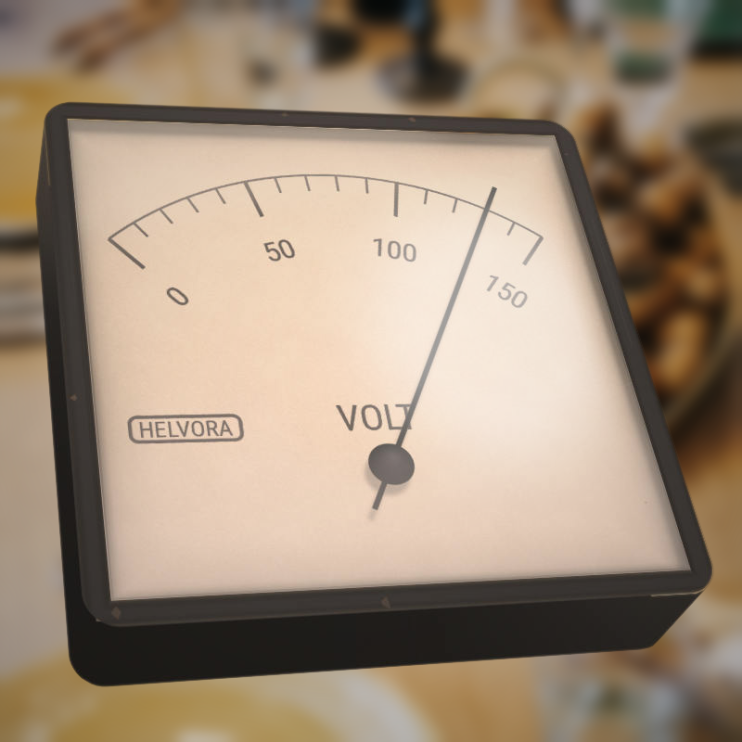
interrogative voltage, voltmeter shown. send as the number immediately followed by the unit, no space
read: 130V
